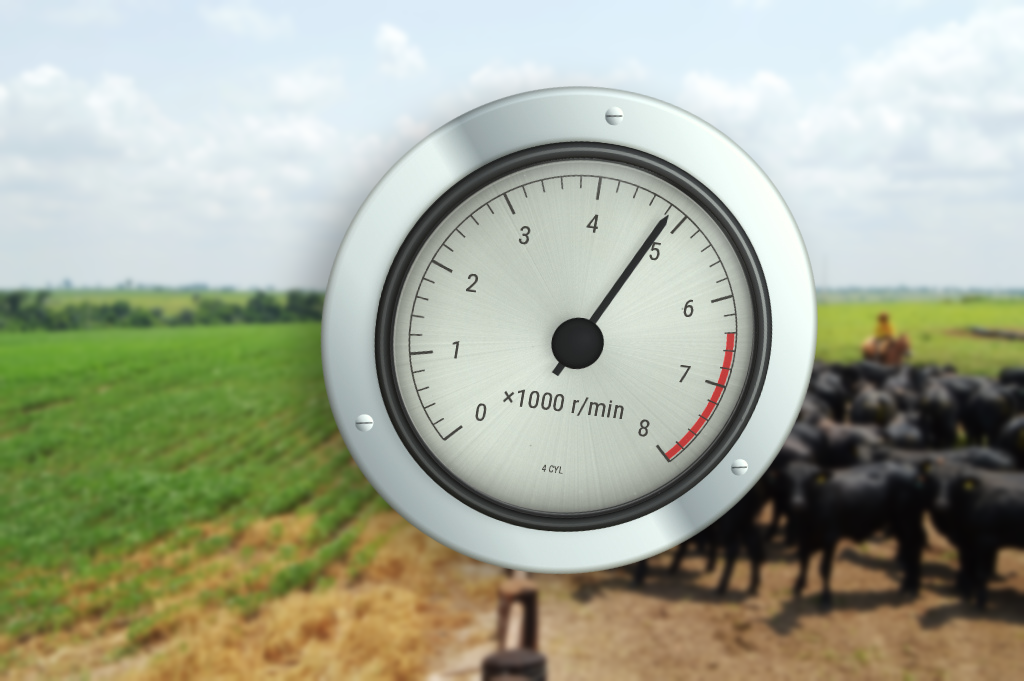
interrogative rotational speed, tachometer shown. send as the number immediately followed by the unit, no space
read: 4800rpm
